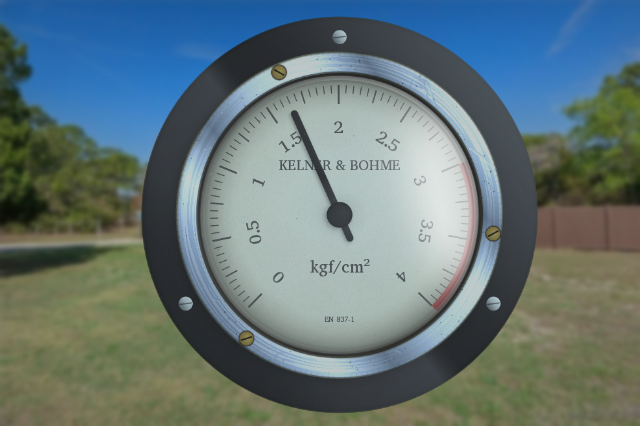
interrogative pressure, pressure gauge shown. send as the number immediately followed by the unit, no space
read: 1.65kg/cm²
